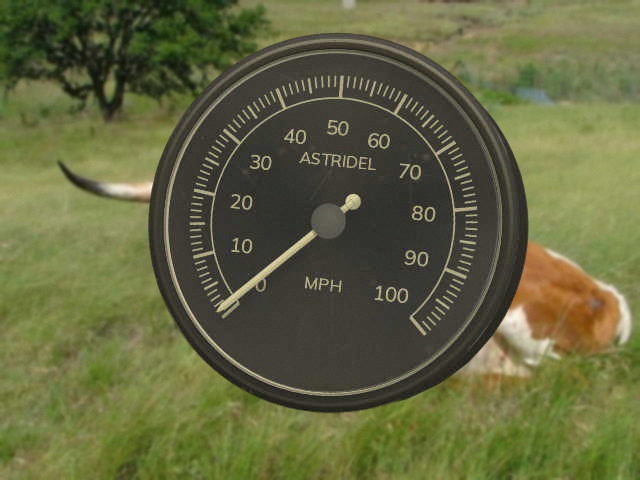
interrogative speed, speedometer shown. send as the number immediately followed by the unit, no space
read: 1mph
